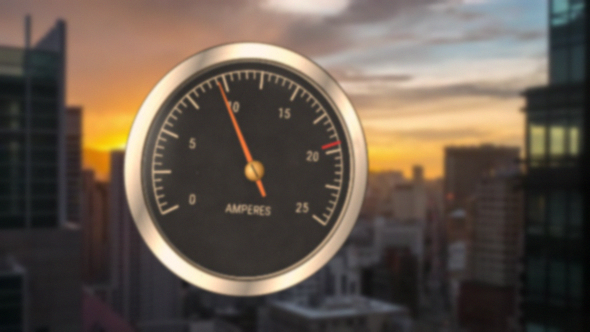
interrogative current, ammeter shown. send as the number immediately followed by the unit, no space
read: 9.5A
